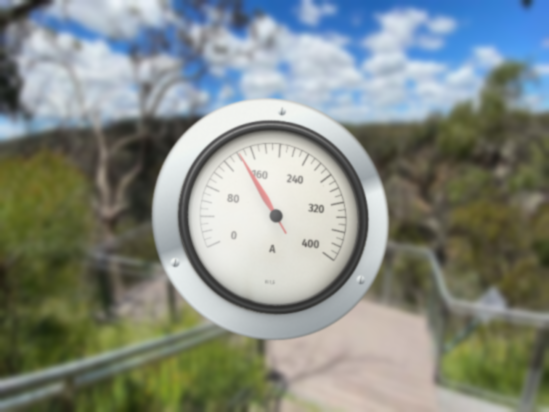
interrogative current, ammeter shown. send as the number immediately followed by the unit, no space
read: 140A
